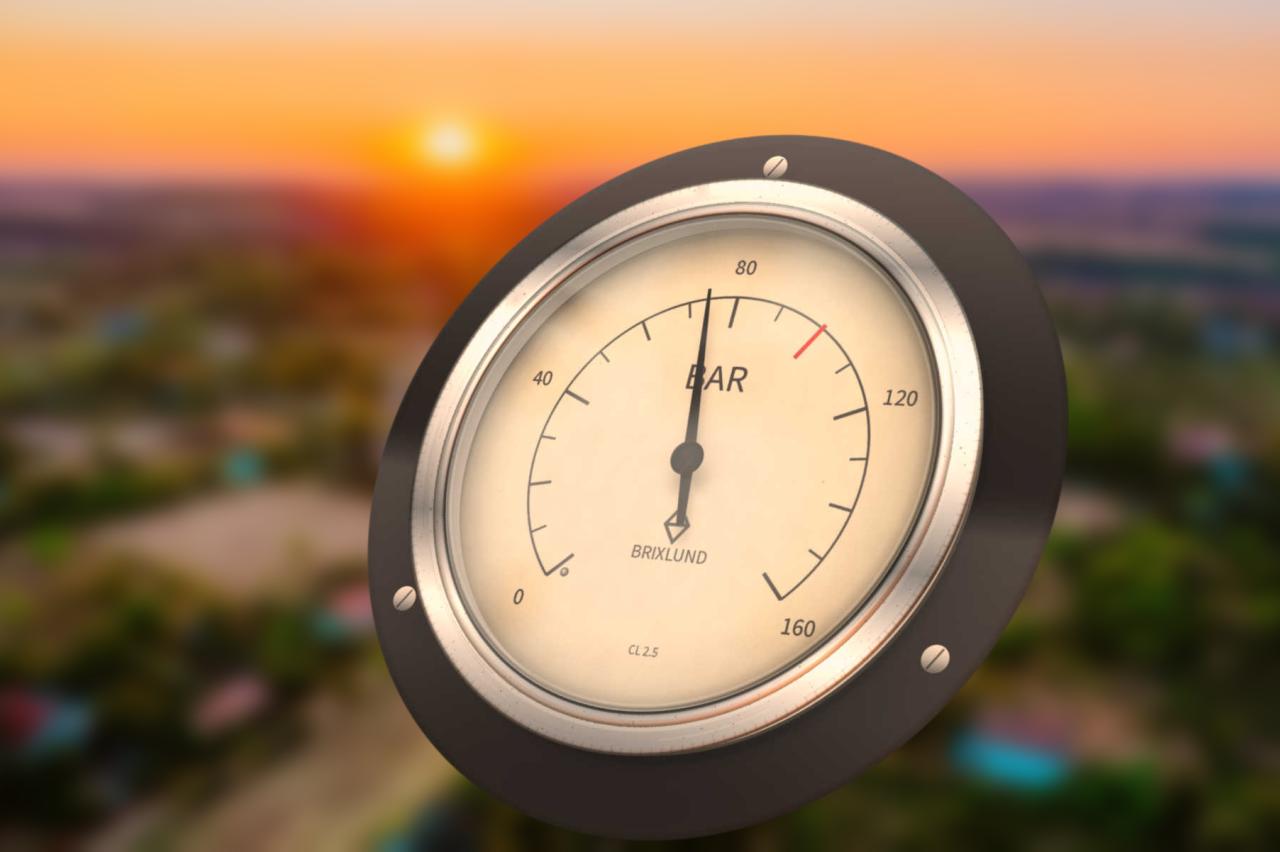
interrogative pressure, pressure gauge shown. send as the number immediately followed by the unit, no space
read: 75bar
